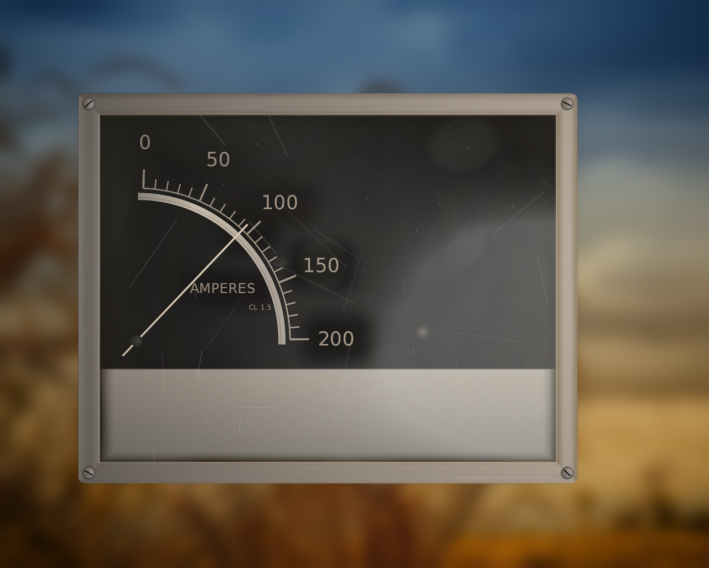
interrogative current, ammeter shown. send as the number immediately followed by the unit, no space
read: 95A
